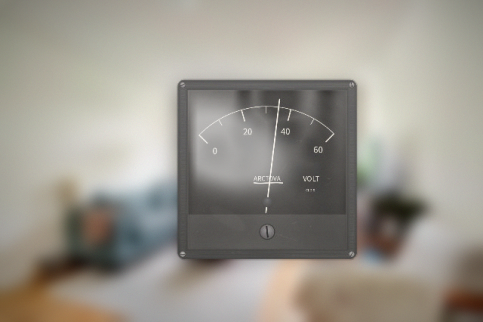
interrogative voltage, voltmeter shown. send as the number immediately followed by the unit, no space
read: 35V
